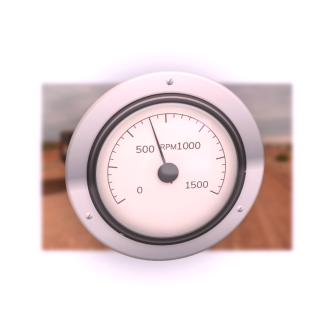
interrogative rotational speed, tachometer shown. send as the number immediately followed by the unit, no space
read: 650rpm
